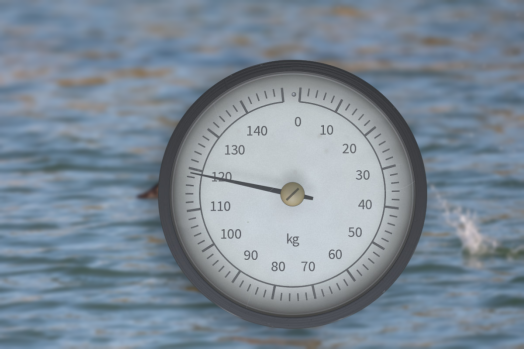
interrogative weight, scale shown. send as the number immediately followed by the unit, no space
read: 119kg
